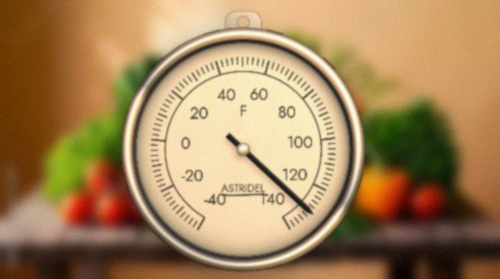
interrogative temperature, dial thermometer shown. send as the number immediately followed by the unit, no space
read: 130°F
